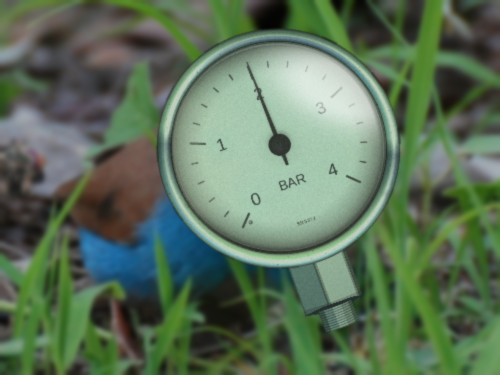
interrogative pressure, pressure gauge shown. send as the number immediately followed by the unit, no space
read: 2bar
